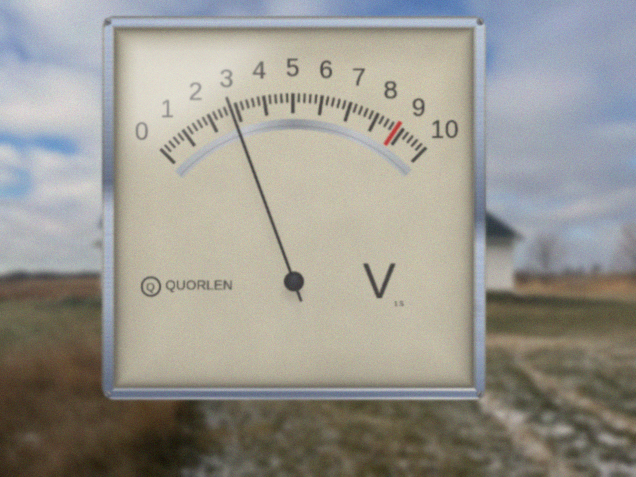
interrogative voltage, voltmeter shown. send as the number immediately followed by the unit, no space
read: 2.8V
